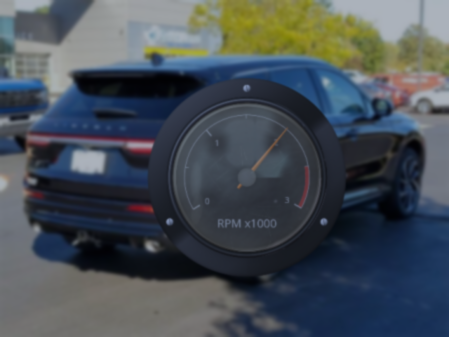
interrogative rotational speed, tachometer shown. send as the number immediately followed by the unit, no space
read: 2000rpm
